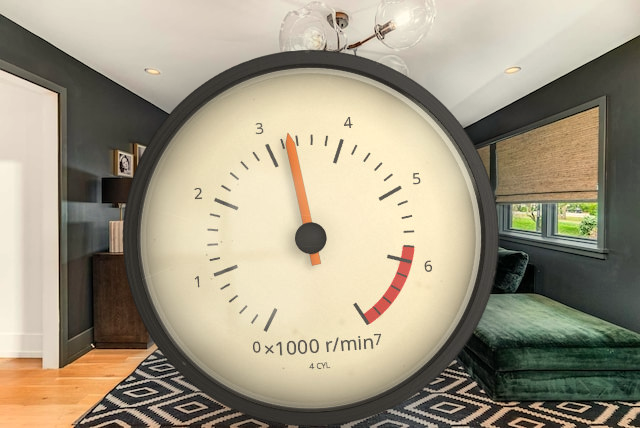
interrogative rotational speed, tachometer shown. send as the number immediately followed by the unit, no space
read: 3300rpm
